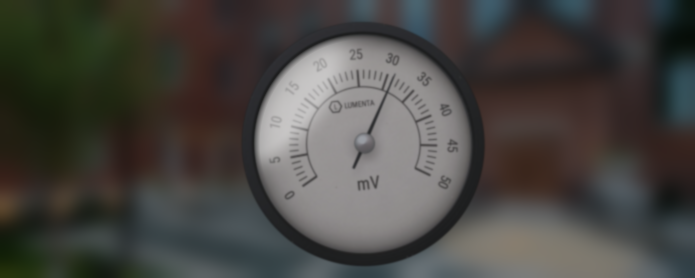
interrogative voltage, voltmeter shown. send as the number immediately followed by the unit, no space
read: 31mV
